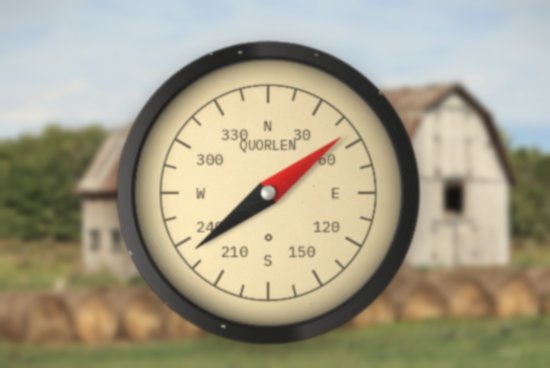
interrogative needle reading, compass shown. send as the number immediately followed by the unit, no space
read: 52.5°
